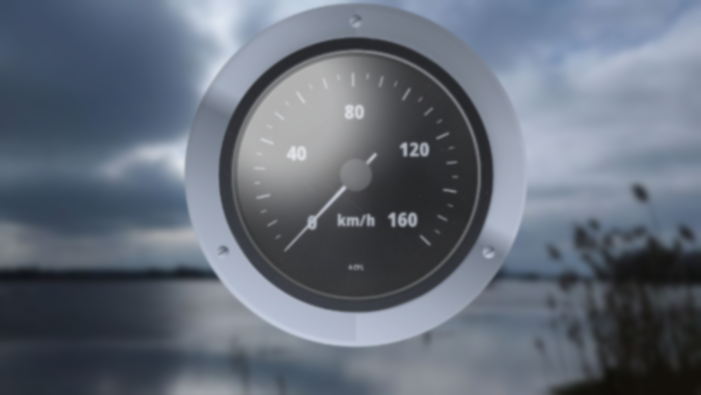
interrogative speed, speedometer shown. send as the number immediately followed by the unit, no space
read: 0km/h
